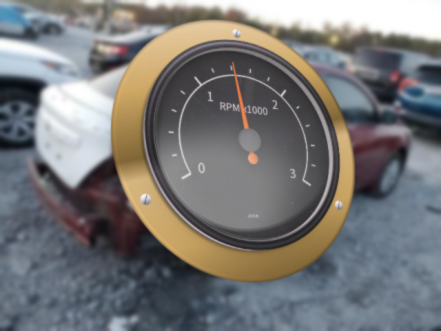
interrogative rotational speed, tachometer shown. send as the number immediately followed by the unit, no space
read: 1400rpm
